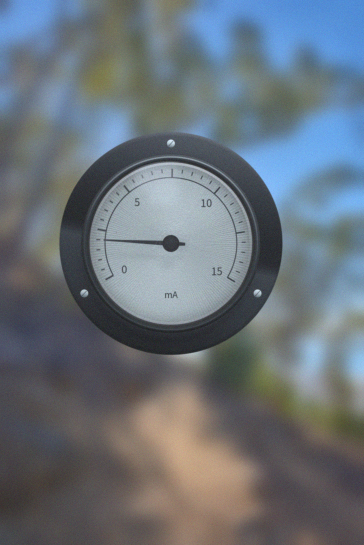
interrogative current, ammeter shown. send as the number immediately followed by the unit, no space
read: 2mA
